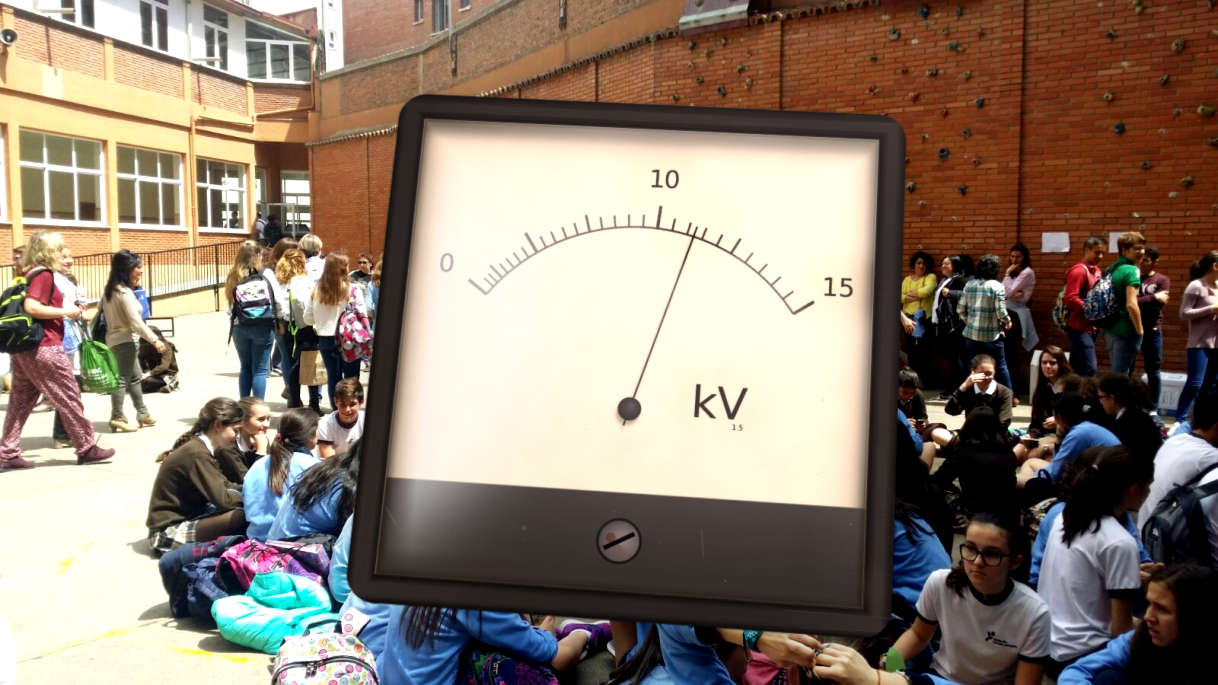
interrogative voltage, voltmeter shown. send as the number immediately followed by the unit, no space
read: 11.25kV
